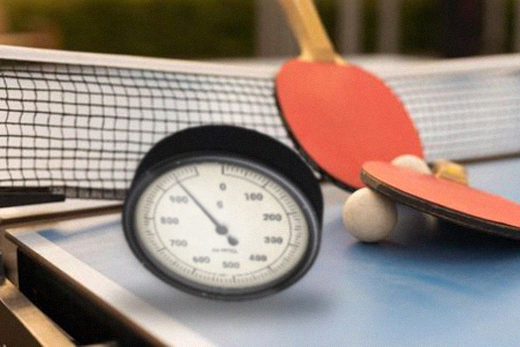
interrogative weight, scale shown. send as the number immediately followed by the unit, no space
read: 950g
